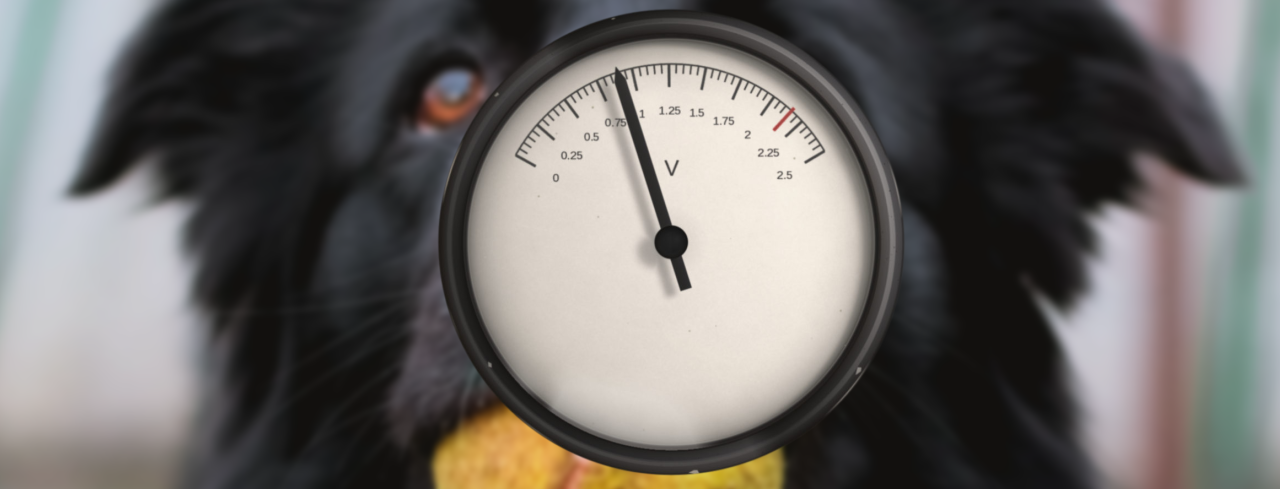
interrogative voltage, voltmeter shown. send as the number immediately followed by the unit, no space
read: 0.9V
